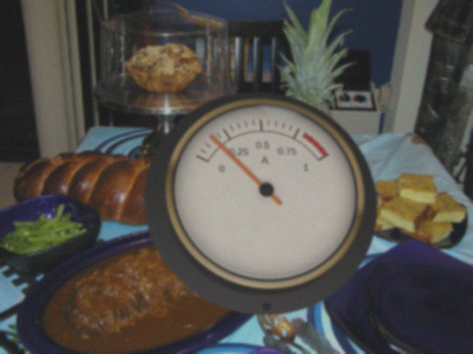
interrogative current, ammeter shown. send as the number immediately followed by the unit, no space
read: 0.15A
